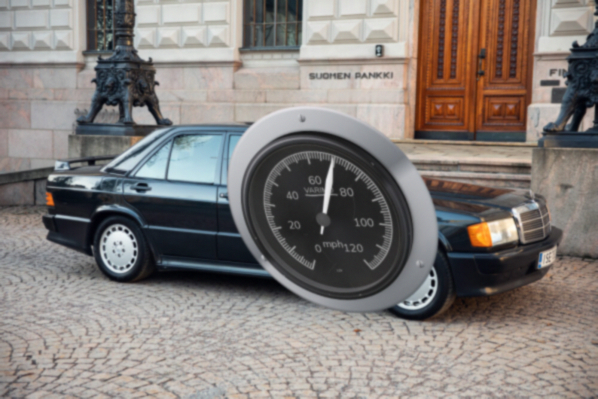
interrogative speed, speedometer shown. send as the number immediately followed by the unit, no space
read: 70mph
